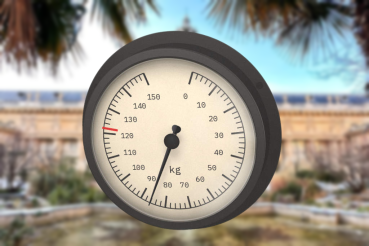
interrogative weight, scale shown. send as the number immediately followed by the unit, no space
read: 86kg
